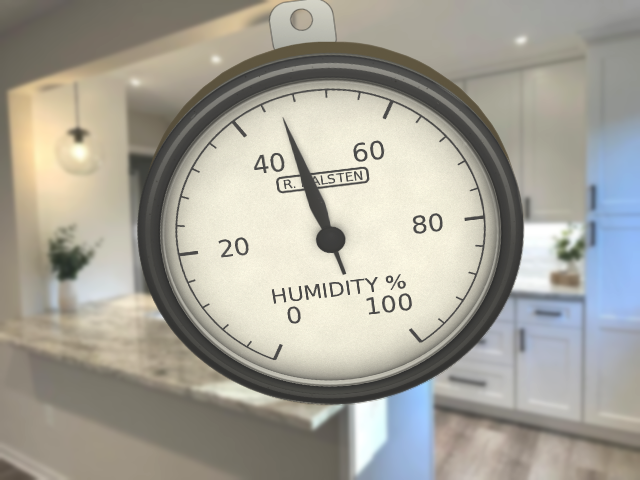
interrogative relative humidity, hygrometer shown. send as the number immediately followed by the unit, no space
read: 46%
